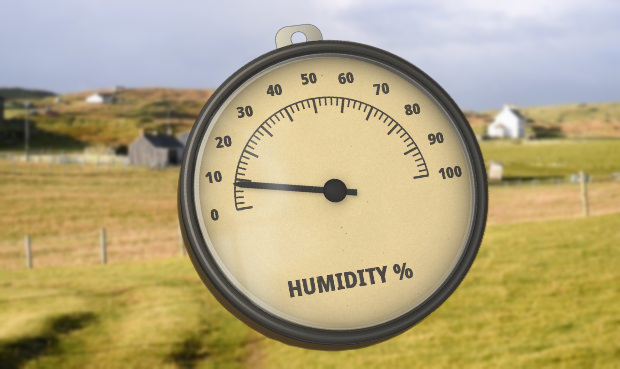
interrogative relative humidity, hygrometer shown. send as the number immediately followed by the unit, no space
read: 8%
